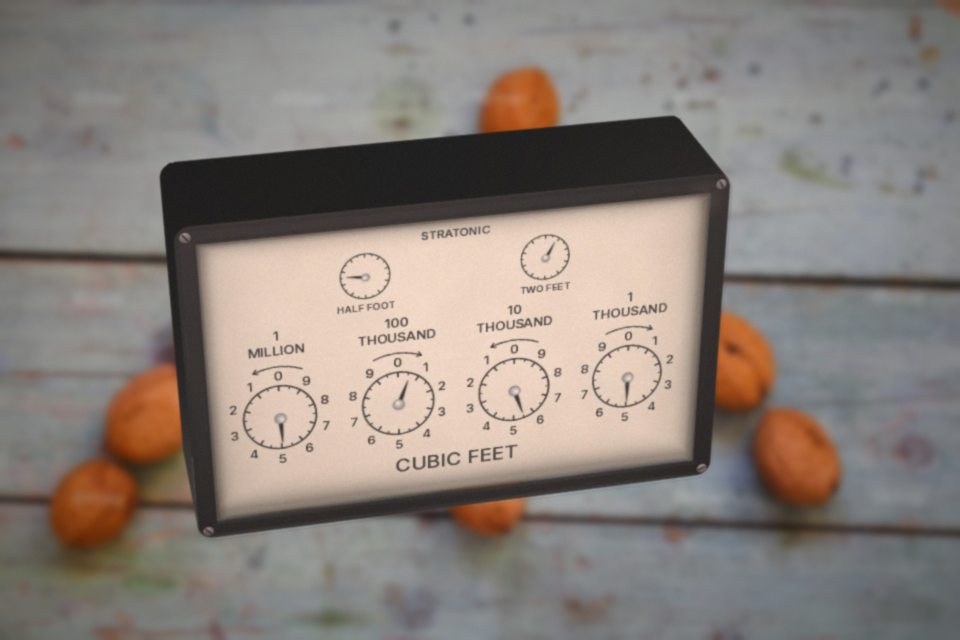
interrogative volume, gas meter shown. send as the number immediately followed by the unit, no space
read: 505500ft³
